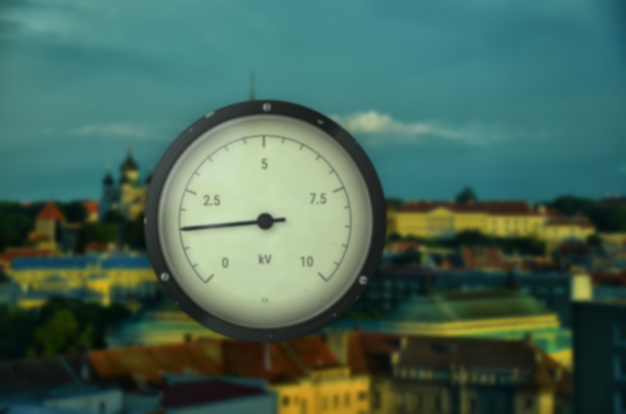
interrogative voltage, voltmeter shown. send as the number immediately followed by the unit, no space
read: 1.5kV
